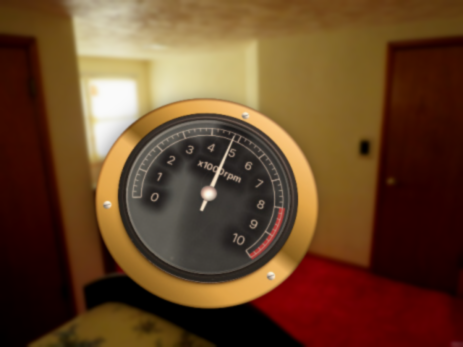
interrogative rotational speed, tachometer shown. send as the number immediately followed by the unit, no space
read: 4800rpm
